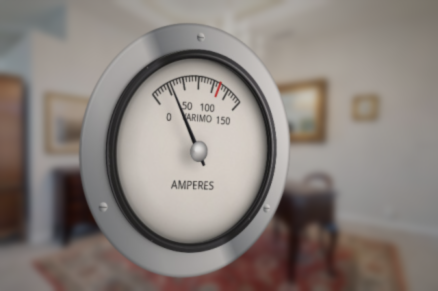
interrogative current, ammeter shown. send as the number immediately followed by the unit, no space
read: 25A
